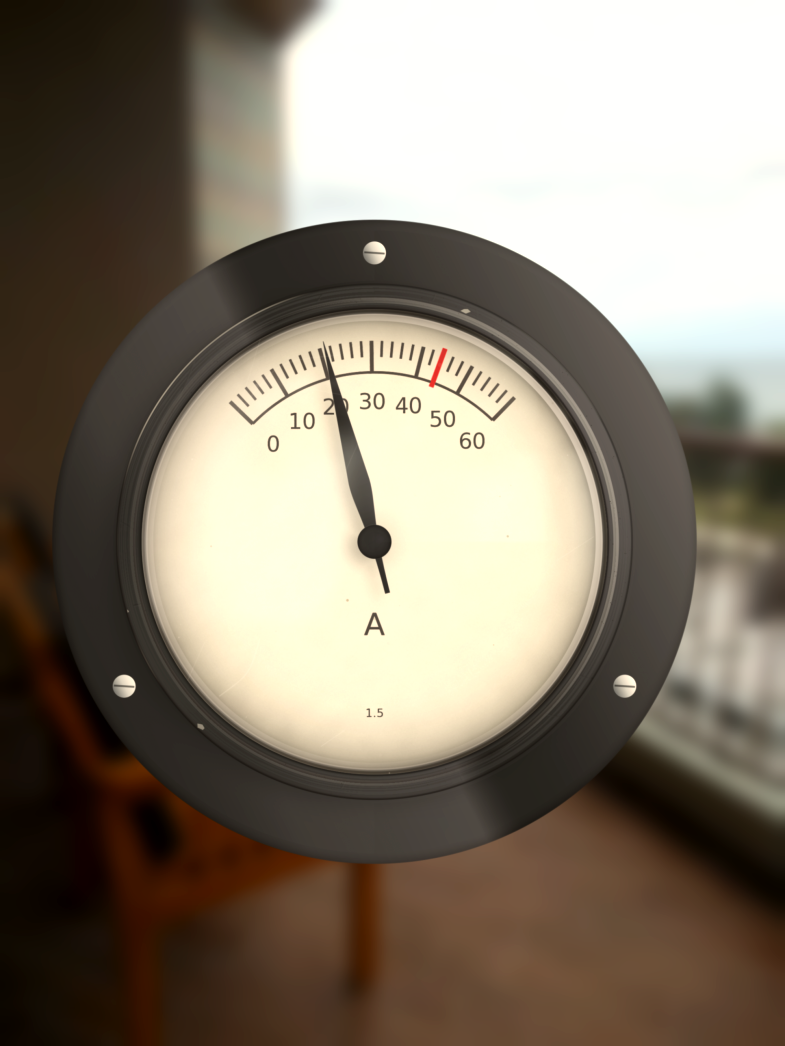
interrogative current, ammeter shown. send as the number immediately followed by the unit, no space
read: 21A
